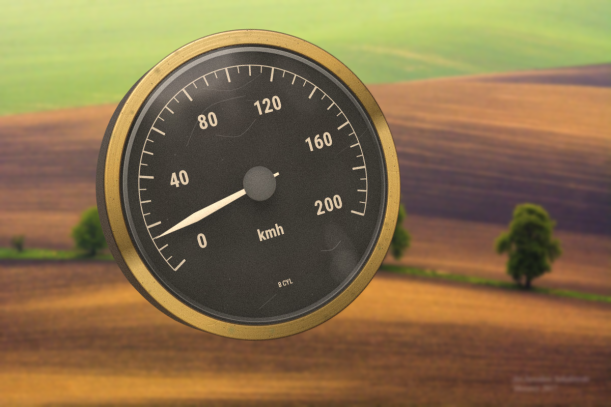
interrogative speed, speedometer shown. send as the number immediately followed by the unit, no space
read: 15km/h
